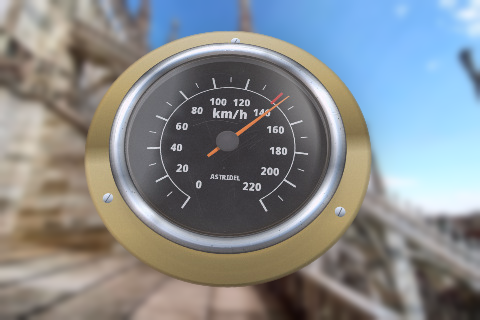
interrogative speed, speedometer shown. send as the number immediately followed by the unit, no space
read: 145km/h
